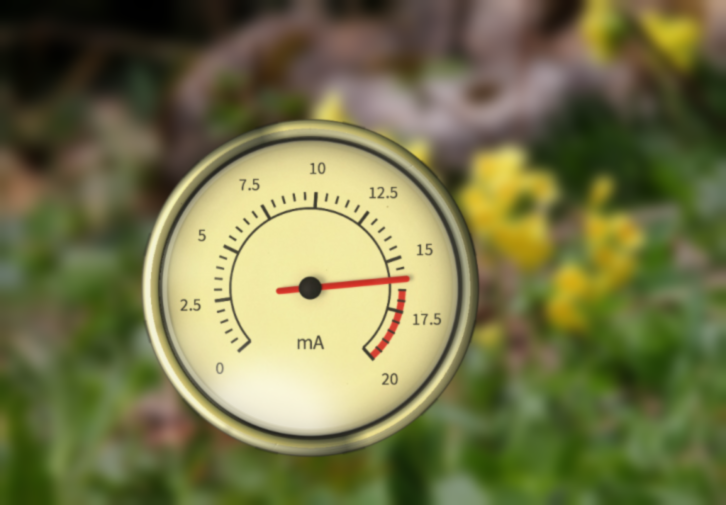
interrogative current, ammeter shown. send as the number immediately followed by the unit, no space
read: 16mA
